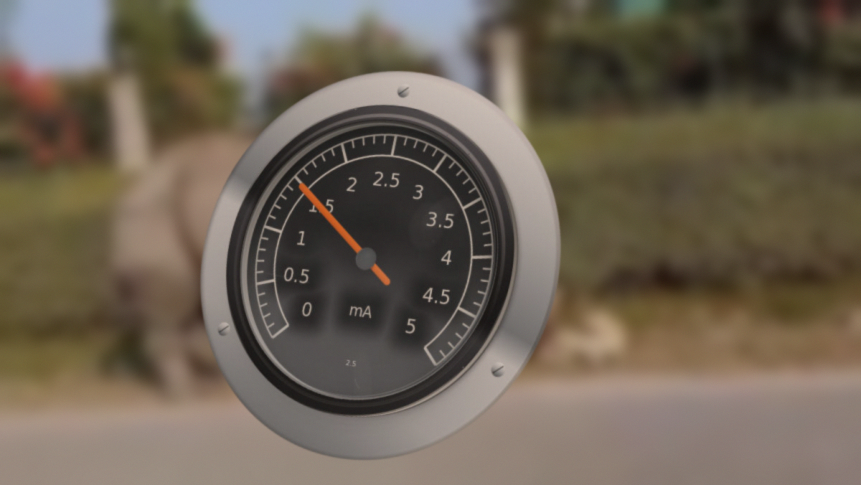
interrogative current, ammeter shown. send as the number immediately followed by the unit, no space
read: 1.5mA
